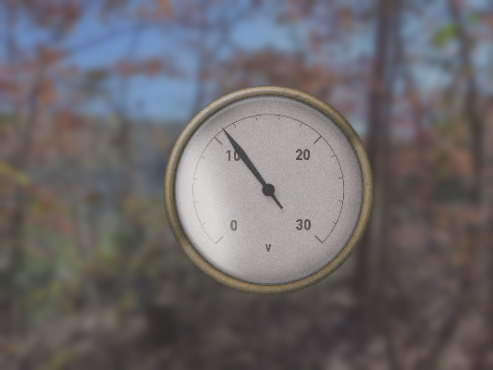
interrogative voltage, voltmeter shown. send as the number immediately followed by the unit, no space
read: 11V
